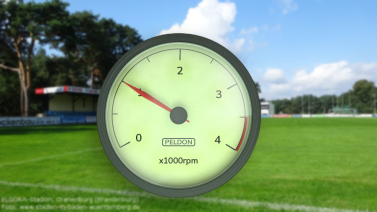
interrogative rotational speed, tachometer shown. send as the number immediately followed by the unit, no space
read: 1000rpm
